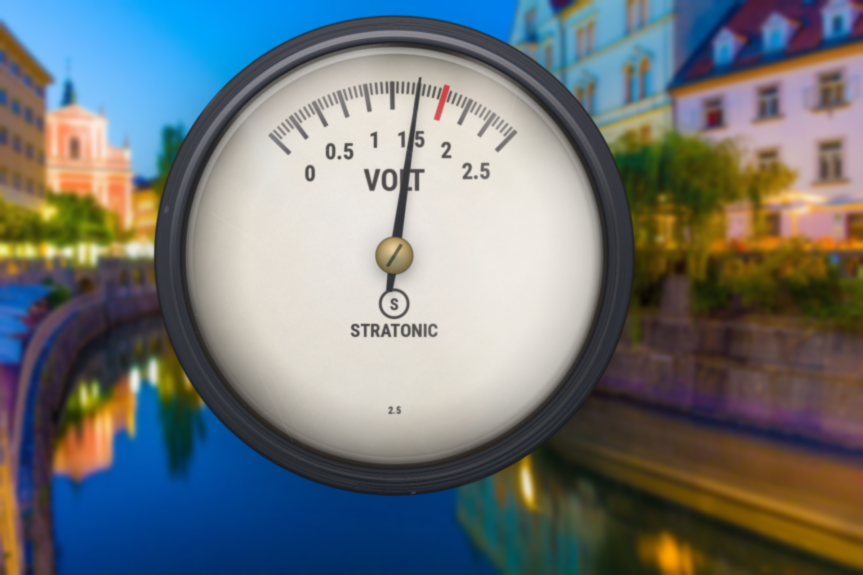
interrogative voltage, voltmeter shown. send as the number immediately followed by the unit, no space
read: 1.5V
